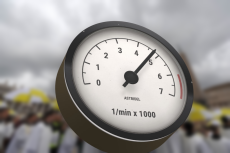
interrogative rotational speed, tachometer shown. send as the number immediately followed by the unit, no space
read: 4750rpm
